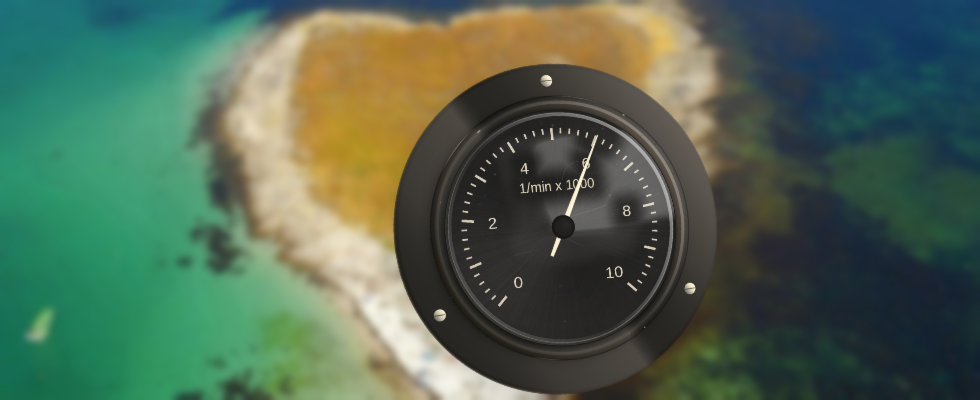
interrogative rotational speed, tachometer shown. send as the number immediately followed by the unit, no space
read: 6000rpm
